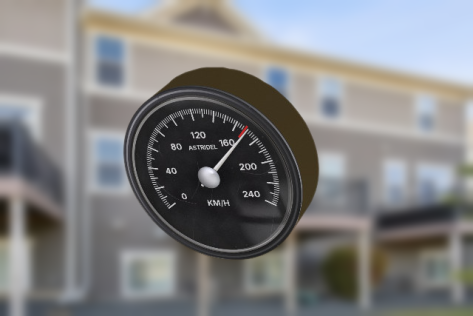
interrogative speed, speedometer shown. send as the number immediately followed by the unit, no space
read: 170km/h
